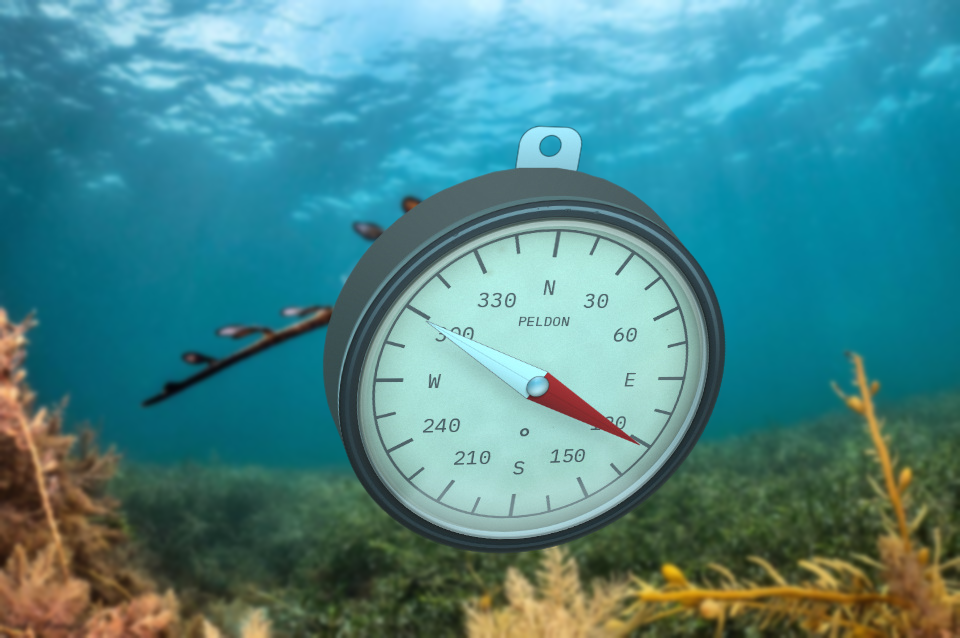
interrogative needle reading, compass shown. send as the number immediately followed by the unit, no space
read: 120°
